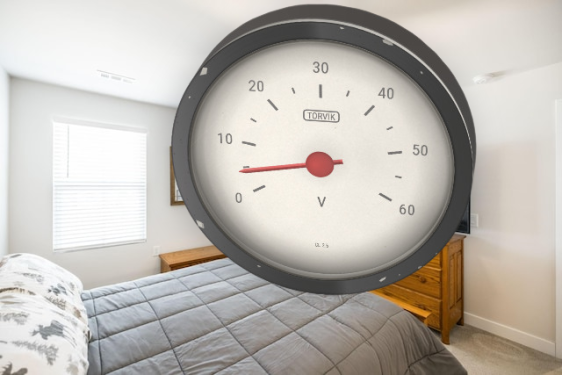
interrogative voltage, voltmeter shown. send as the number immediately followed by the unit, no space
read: 5V
